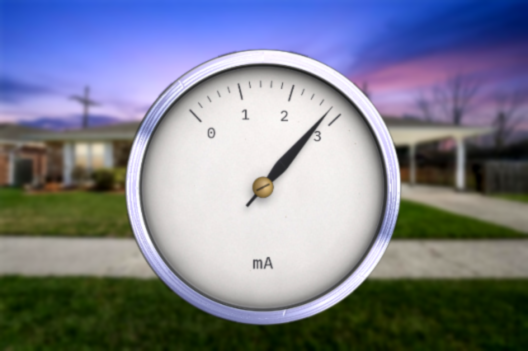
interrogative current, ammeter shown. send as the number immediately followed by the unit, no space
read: 2.8mA
